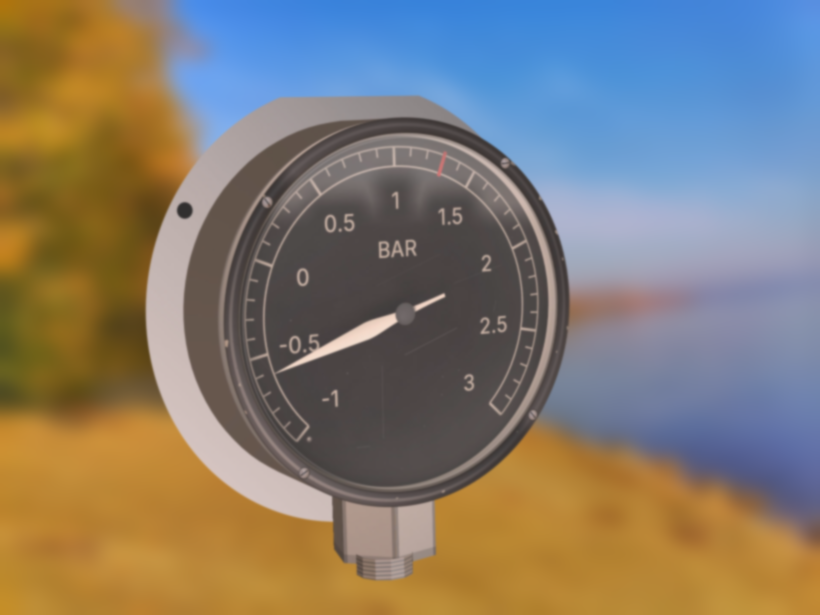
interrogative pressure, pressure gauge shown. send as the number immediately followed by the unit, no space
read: -0.6bar
